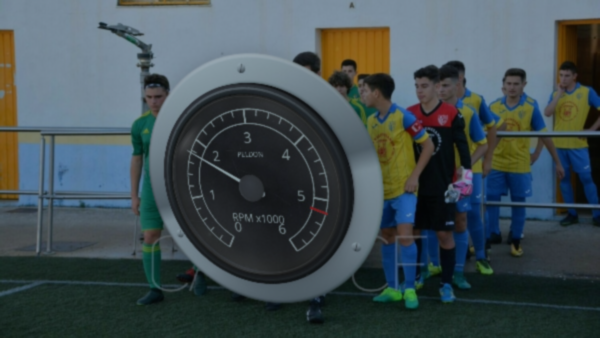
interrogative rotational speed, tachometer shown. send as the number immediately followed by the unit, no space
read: 1800rpm
